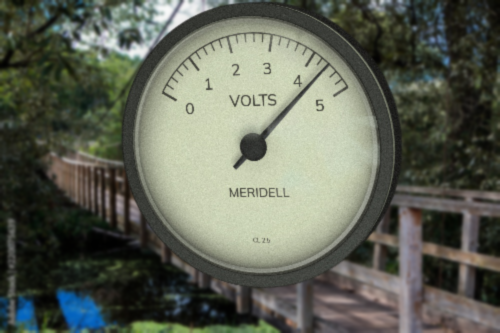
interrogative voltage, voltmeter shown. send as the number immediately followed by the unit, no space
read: 4.4V
